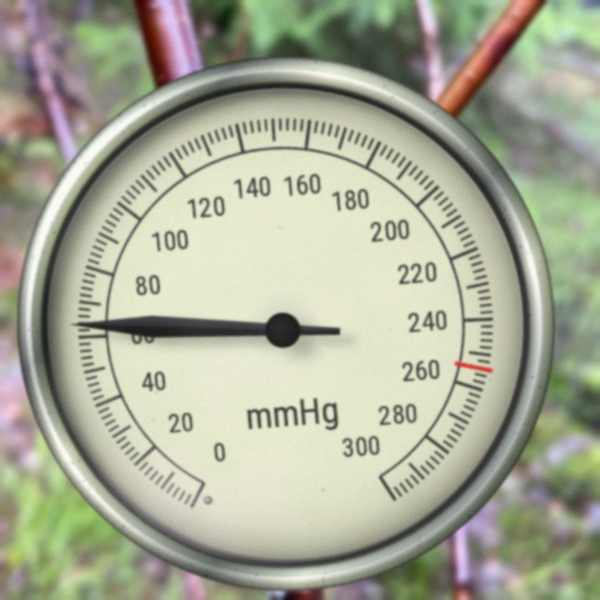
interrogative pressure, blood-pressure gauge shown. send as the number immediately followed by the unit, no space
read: 64mmHg
